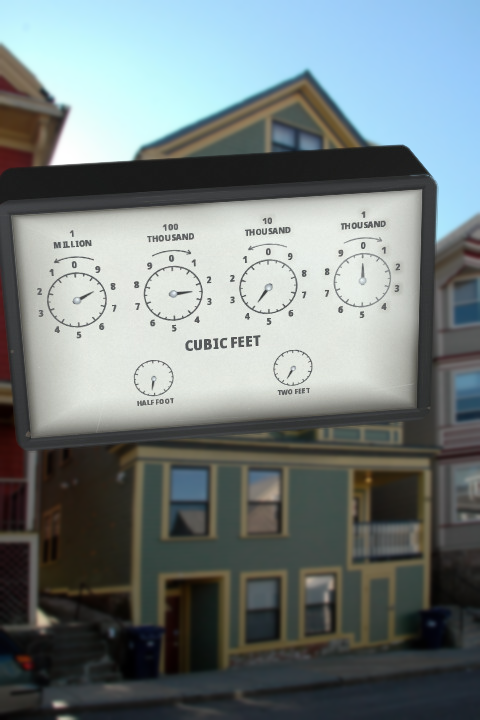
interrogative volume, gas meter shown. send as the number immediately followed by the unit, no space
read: 824000ft³
